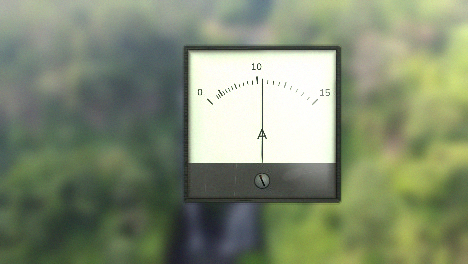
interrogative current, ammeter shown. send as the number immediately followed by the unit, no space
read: 10.5A
